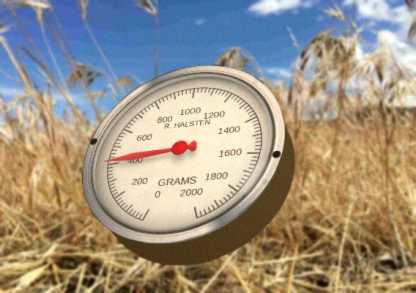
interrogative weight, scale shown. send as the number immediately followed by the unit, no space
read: 400g
